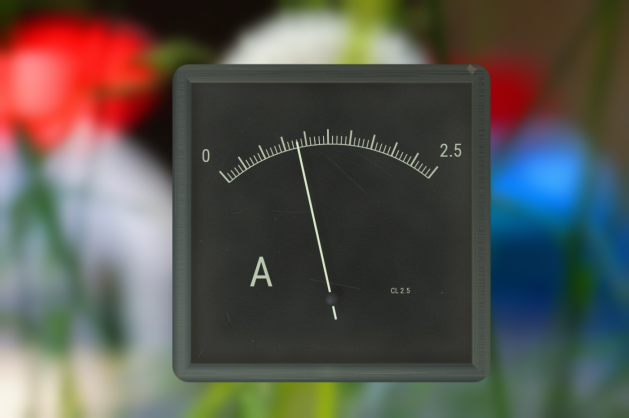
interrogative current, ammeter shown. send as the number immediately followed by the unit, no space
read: 0.9A
